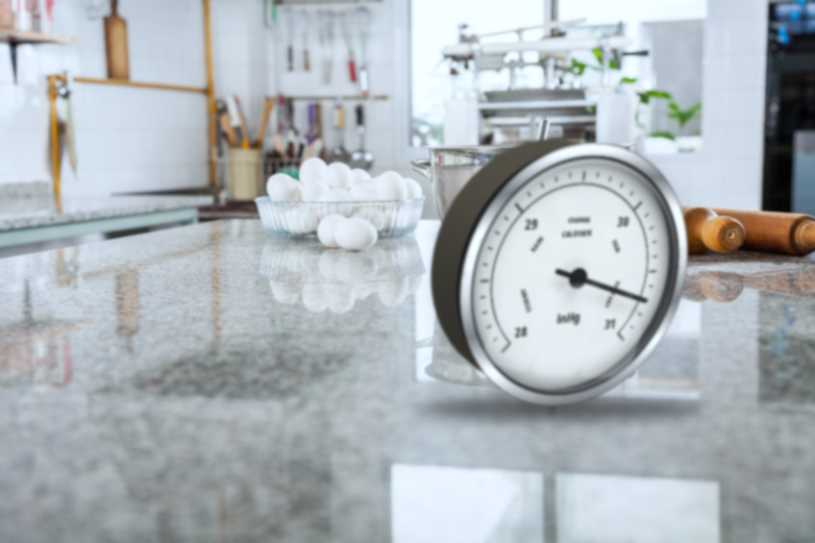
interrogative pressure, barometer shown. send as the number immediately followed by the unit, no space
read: 30.7inHg
